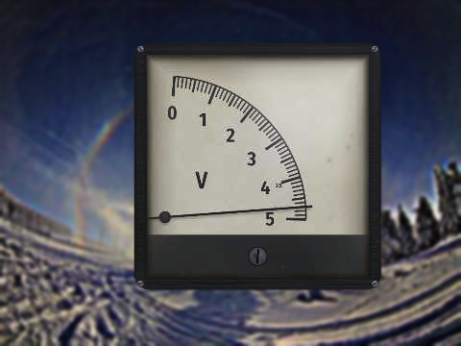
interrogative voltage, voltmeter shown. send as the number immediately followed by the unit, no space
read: 4.7V
